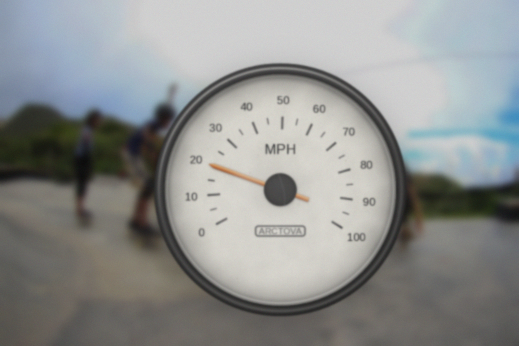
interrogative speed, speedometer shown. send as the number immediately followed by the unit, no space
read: 20mph
